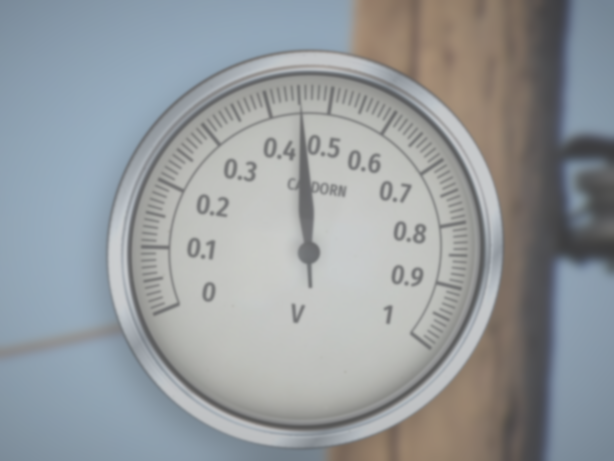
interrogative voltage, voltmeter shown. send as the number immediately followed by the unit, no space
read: 0.45V
